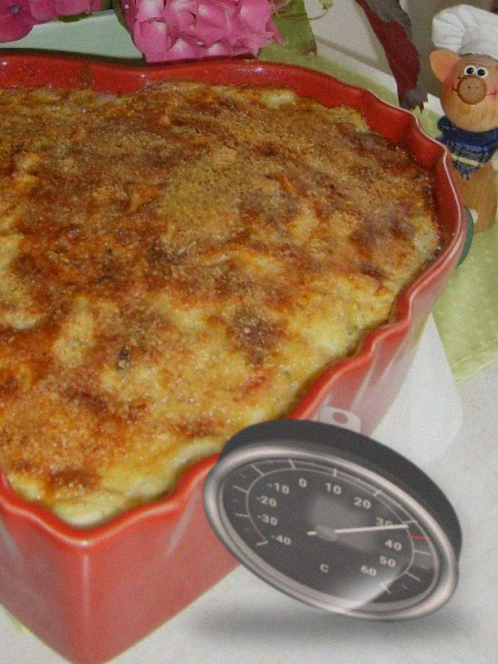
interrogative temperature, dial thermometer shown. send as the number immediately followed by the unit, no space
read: 30°C
